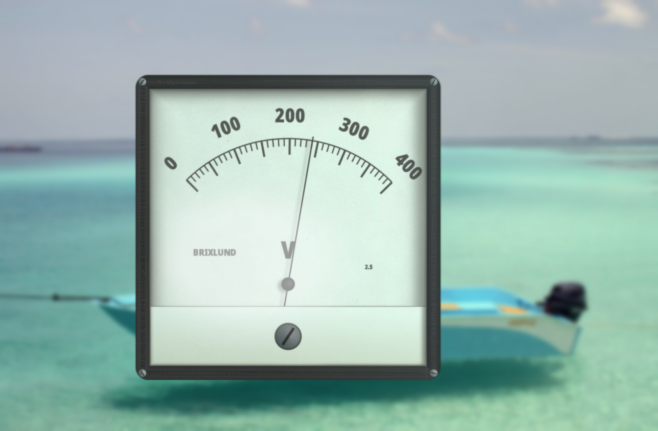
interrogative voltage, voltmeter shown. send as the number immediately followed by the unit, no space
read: 240V
